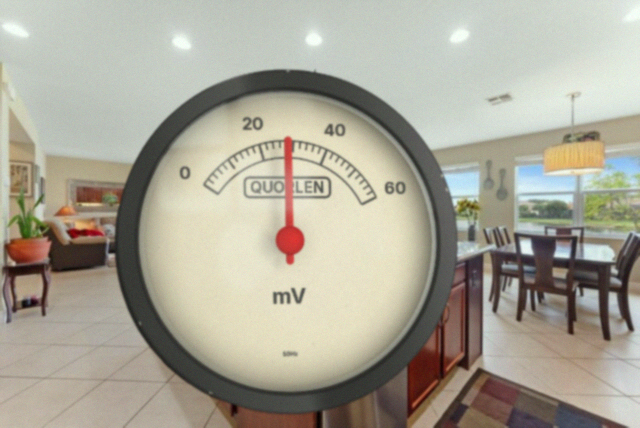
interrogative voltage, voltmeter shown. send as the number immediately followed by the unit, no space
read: 28mV
